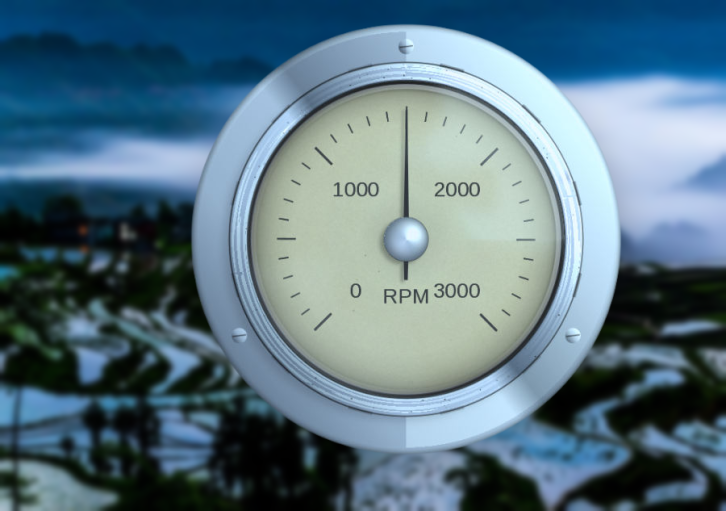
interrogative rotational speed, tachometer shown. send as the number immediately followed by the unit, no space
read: 1500rpm
